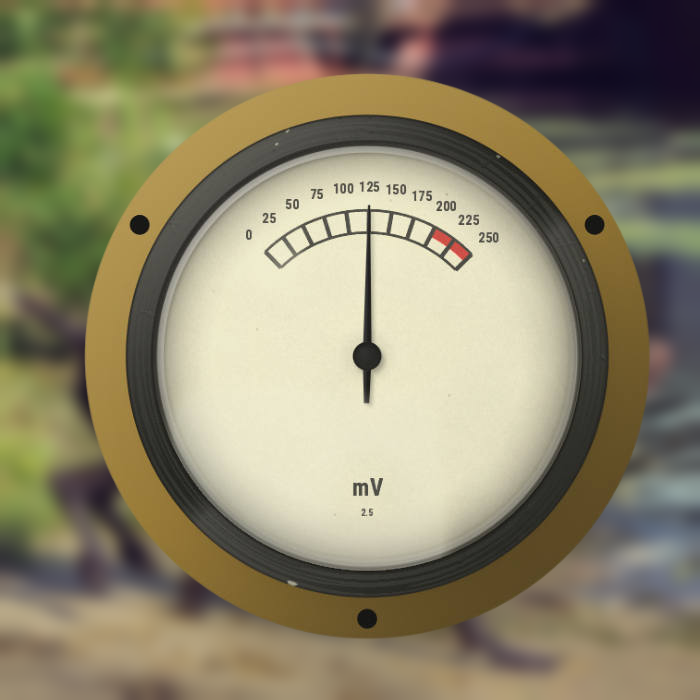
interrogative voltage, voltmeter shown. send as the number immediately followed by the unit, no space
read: 125mV
